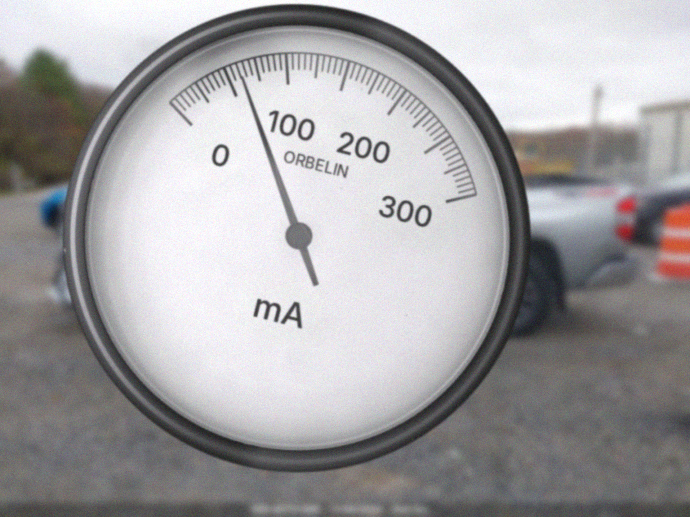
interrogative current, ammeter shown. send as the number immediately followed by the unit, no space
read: 60mA
